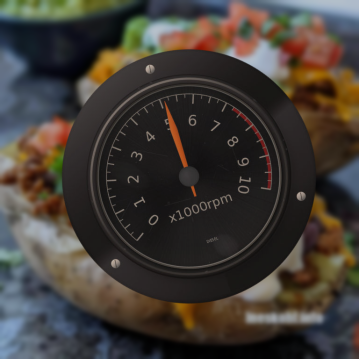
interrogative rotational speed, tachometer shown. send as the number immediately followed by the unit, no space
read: 5125rpm
